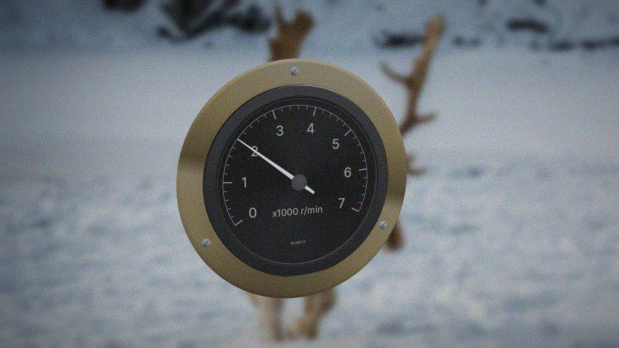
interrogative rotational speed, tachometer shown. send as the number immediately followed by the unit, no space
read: 2000rpm
